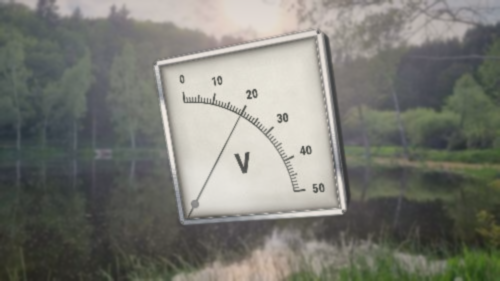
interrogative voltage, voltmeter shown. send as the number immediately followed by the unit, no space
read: 20V
